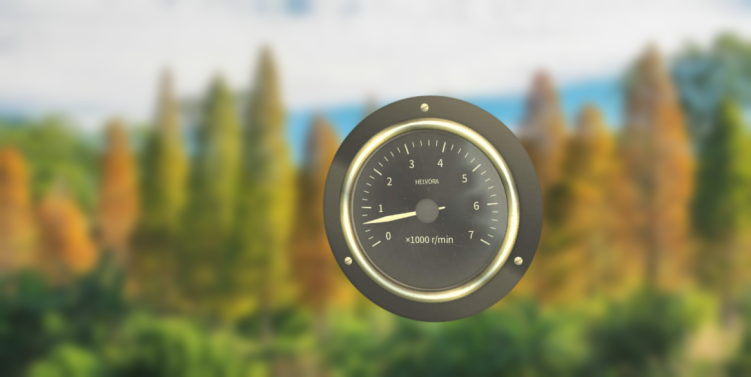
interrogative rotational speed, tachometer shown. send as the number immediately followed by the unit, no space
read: 600rpm
